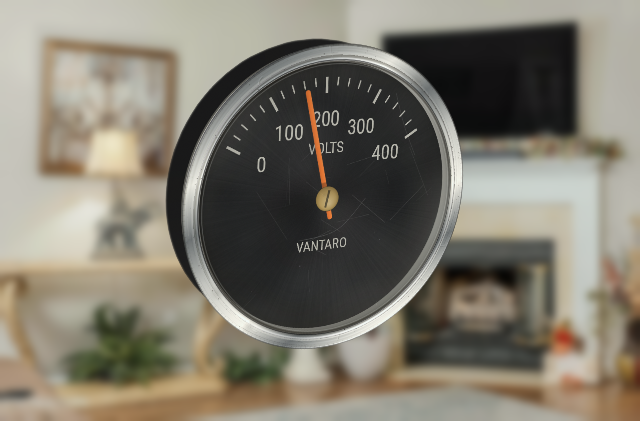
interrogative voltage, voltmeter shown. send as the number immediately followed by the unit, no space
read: 160V
